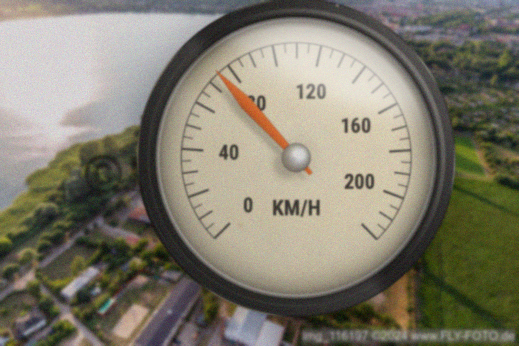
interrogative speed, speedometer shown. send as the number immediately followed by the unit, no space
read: 75km/h
